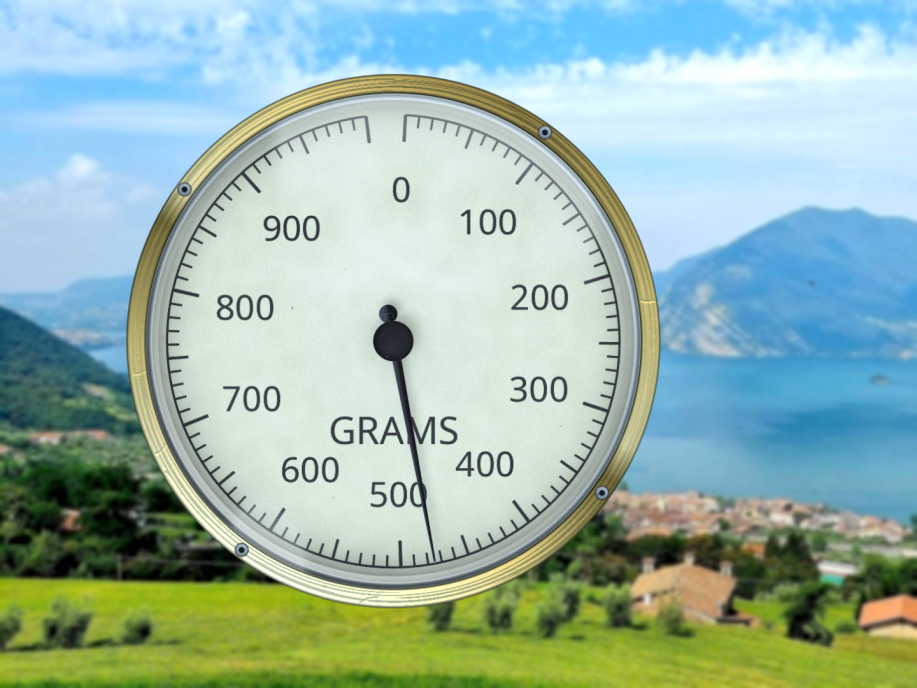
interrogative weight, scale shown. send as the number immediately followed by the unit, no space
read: 475g
